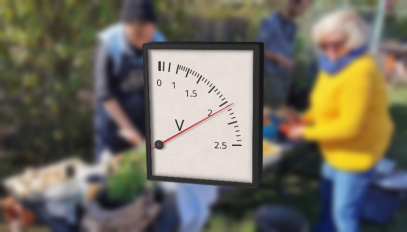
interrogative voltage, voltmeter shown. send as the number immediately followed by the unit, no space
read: 2.05V
